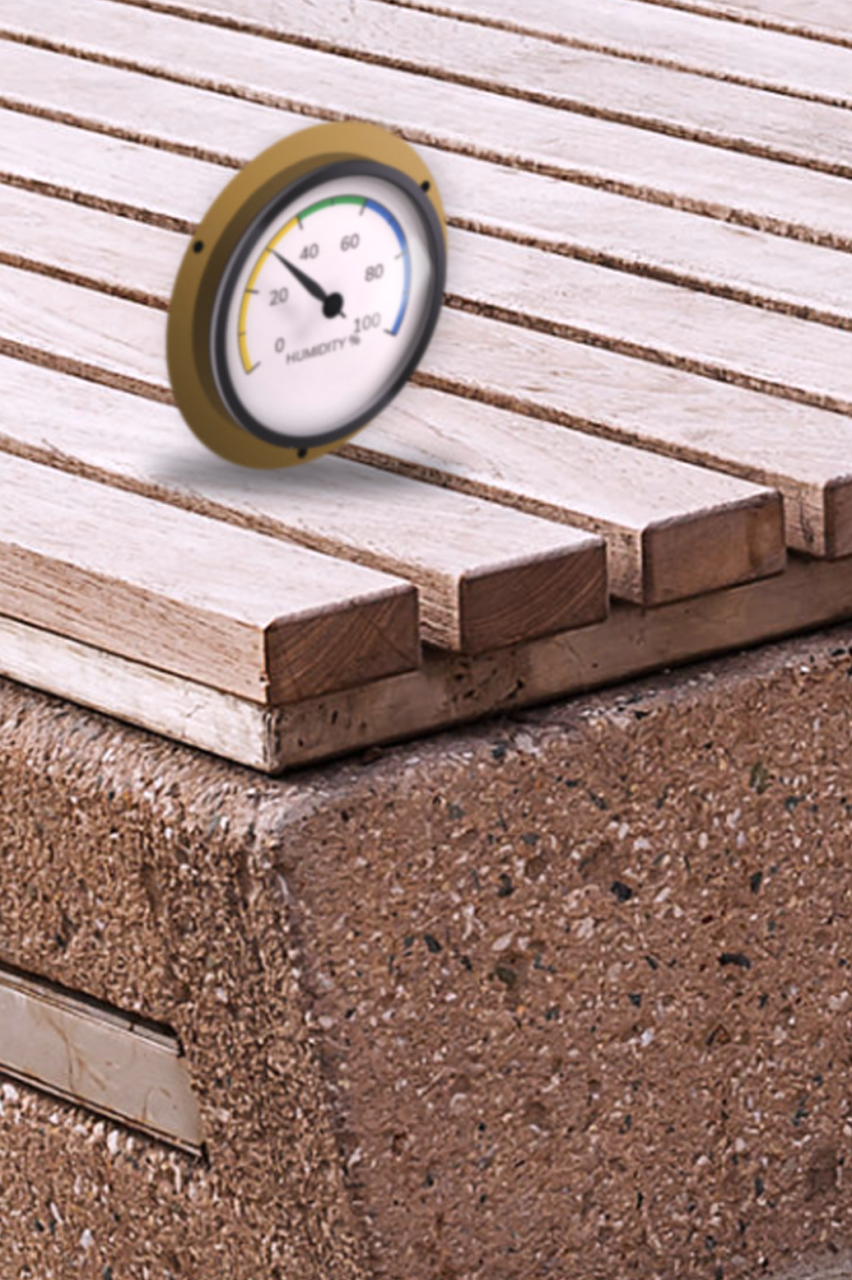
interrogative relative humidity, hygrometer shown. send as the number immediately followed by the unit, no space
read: 30%
